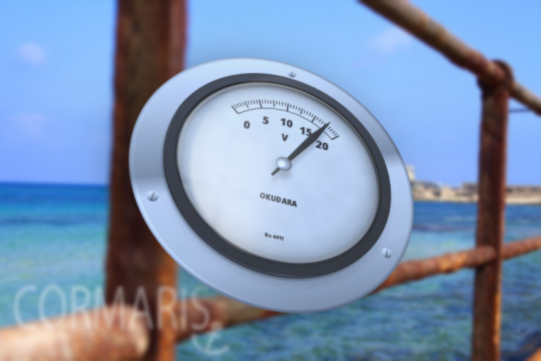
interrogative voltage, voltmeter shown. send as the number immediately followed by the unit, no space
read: 17.5V
